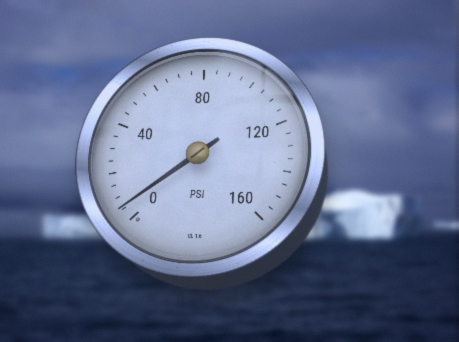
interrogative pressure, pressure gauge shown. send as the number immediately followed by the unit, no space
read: 5psi
